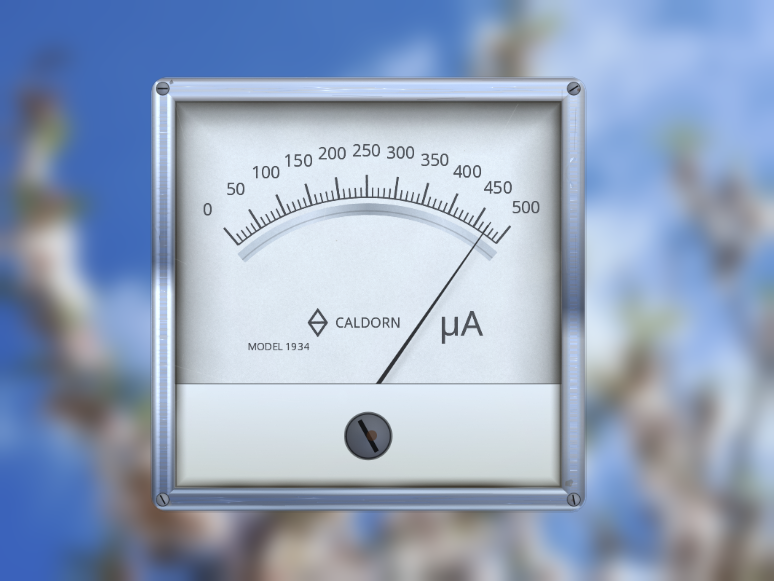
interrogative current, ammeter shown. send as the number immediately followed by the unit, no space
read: 470µA
